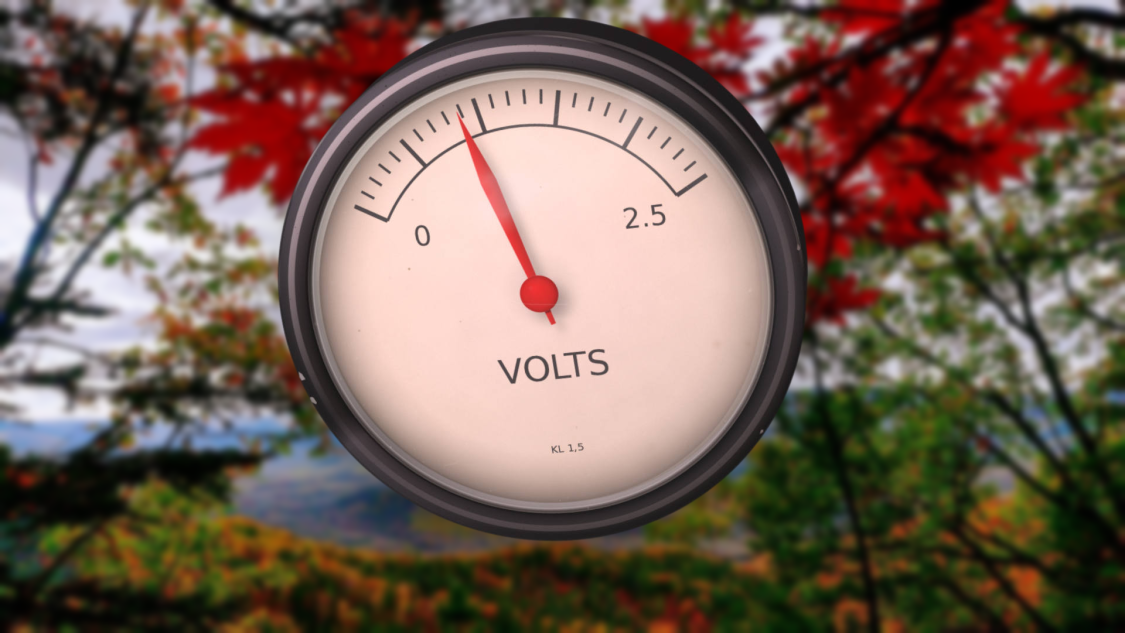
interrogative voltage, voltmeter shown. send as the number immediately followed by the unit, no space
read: 0.9V
